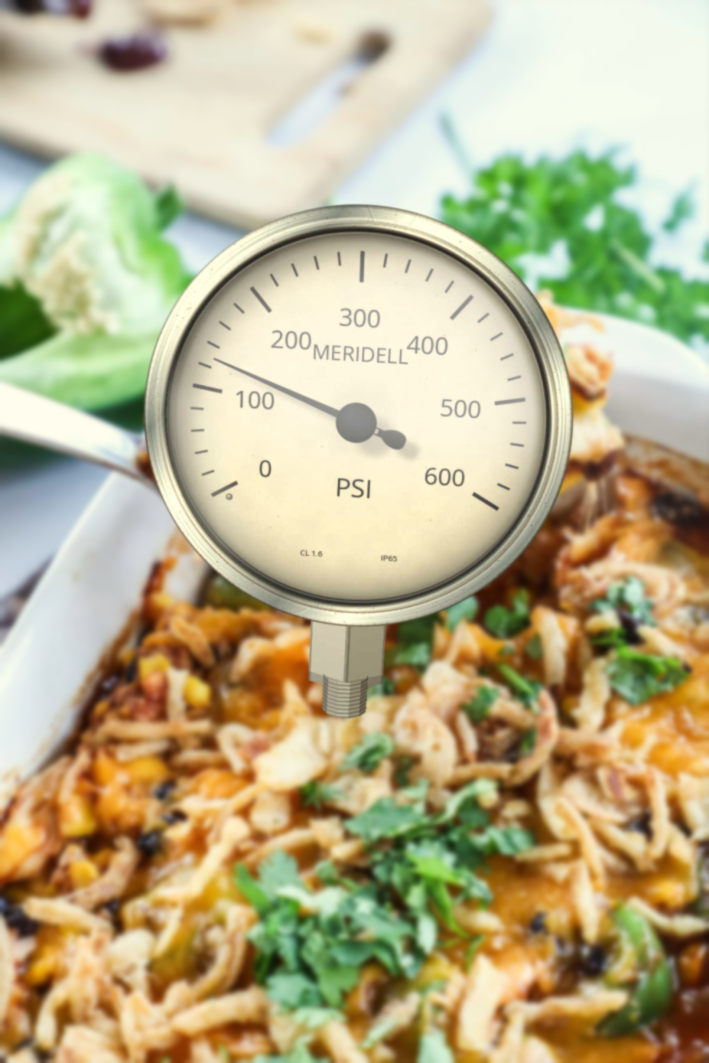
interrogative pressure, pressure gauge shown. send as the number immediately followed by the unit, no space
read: 130psi
